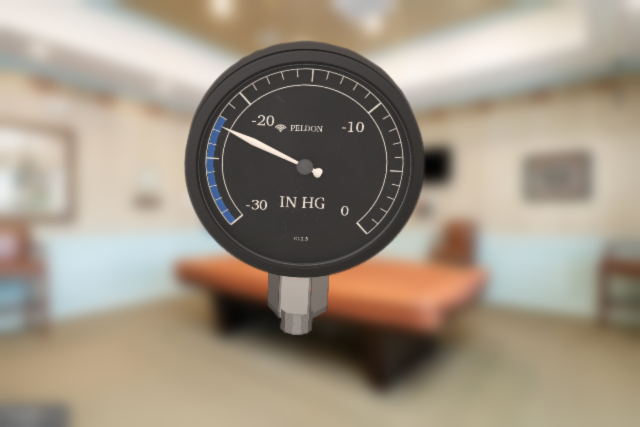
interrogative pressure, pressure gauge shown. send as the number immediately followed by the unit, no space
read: -22.5inHg
